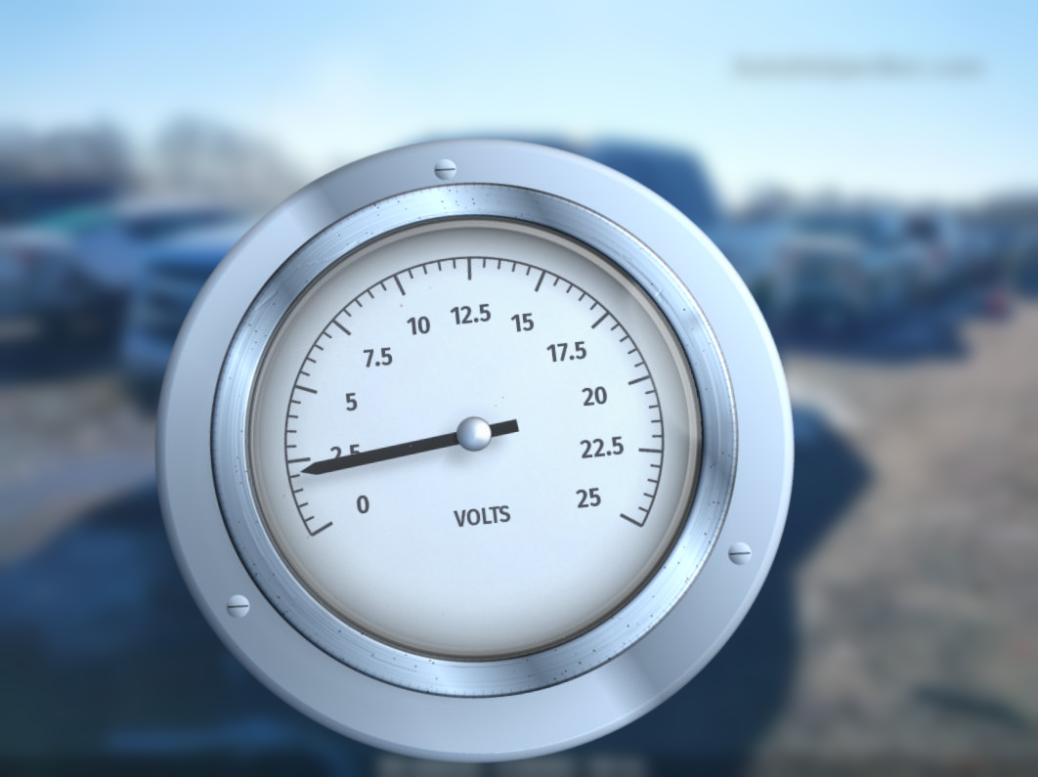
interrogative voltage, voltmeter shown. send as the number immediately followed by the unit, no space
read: 2V
